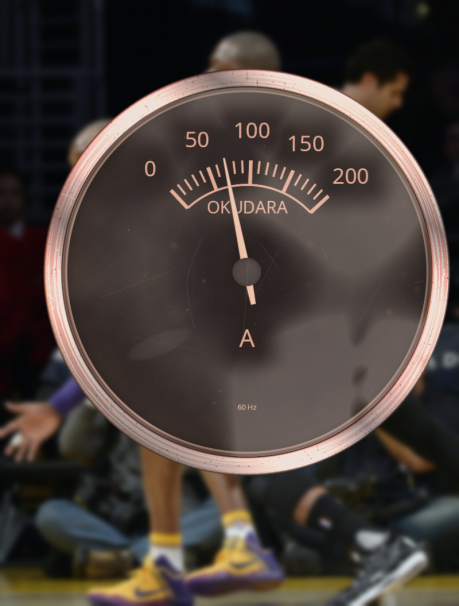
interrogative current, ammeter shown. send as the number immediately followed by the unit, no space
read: 70A
